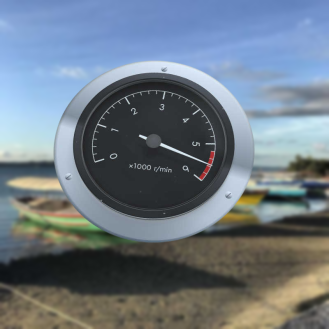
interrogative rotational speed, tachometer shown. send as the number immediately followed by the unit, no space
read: 5600rpm
